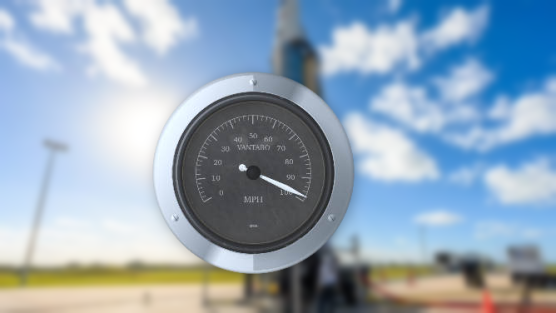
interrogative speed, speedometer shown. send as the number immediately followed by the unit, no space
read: 98mph
